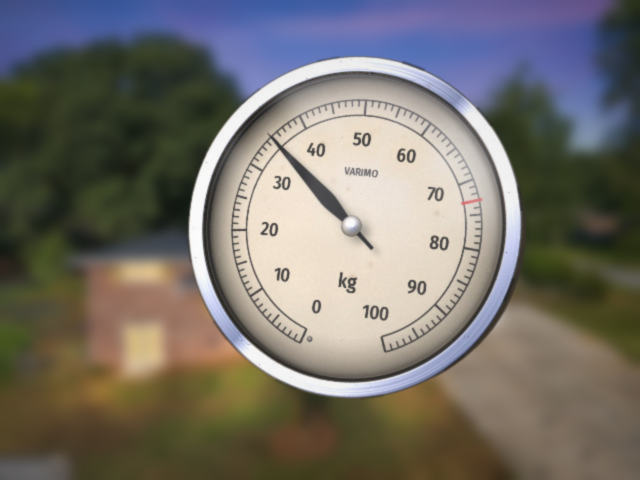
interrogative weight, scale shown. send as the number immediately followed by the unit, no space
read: 35kg
